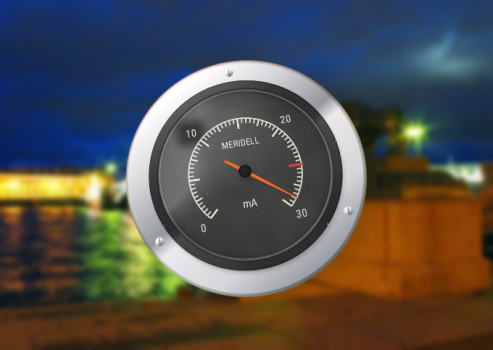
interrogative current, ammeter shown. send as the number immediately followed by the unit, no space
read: 29mA
